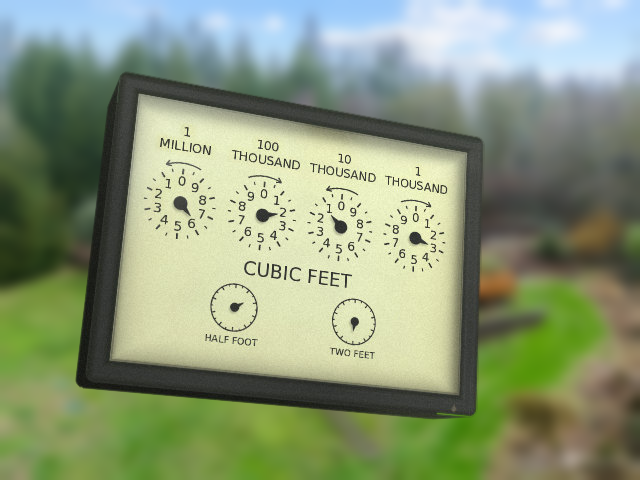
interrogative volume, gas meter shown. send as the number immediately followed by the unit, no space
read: 621300ft³
